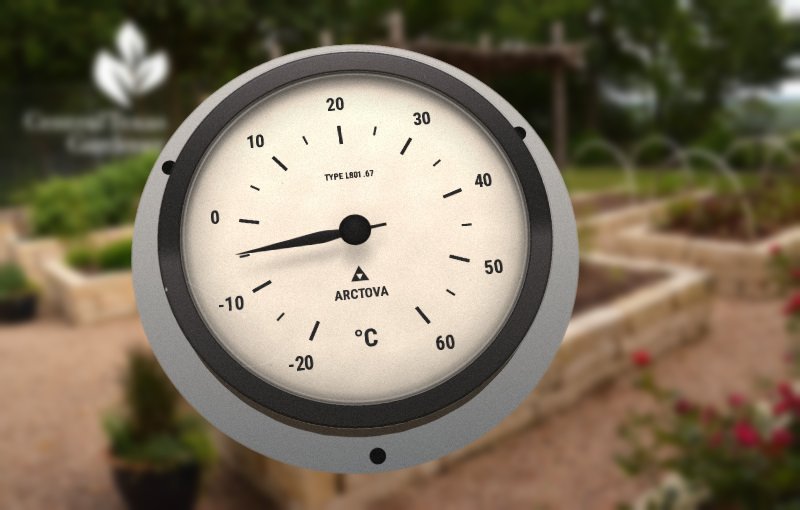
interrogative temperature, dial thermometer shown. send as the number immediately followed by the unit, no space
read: -5°C
